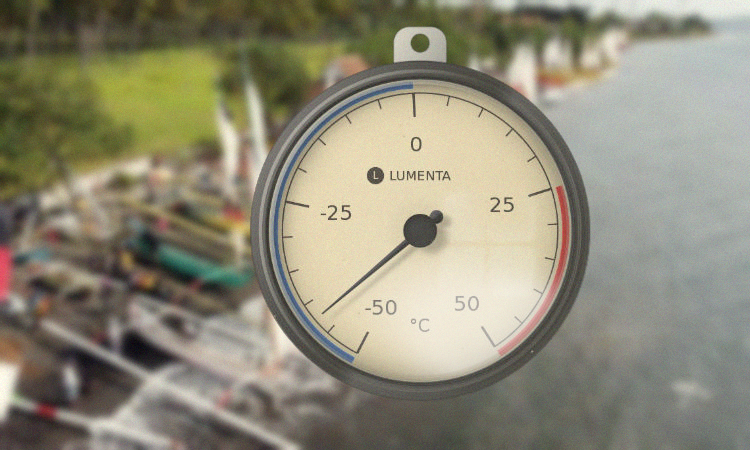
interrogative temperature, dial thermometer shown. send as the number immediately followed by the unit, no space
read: -42.5°C
